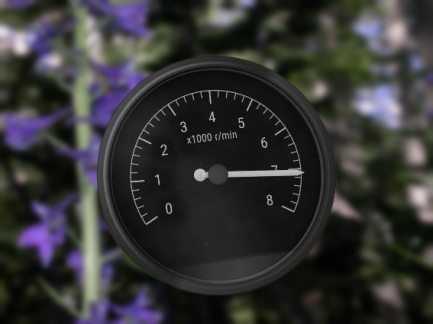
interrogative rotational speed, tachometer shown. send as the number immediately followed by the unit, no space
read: 7100rpm
